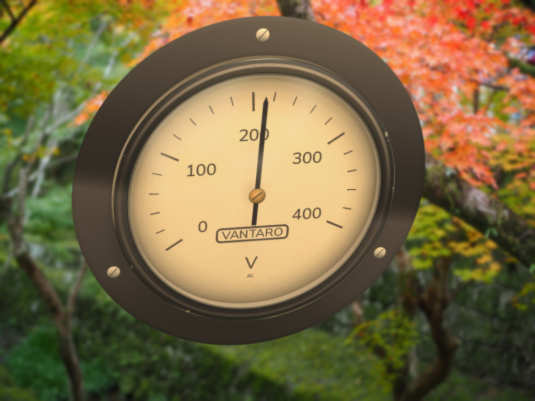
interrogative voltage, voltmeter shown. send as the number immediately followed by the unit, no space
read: 210V
